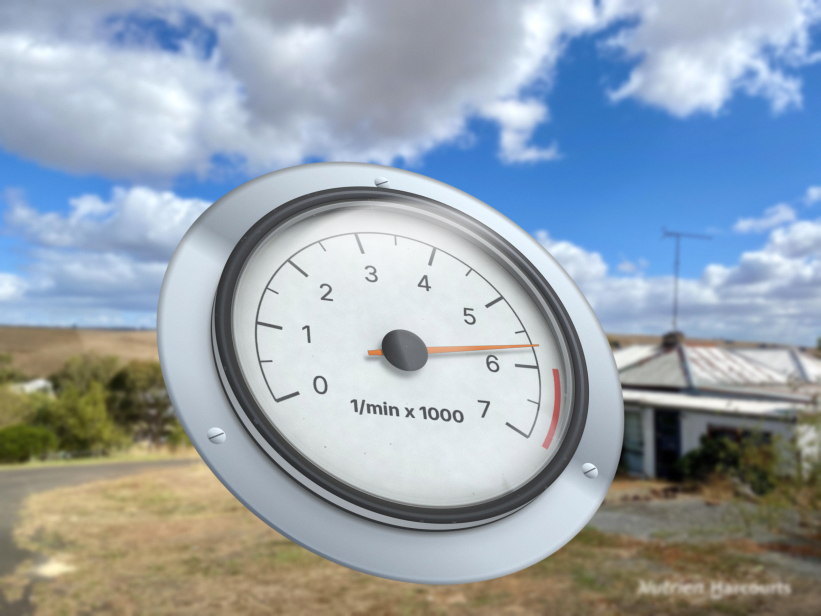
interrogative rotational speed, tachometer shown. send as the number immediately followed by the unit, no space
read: 5750rpm
